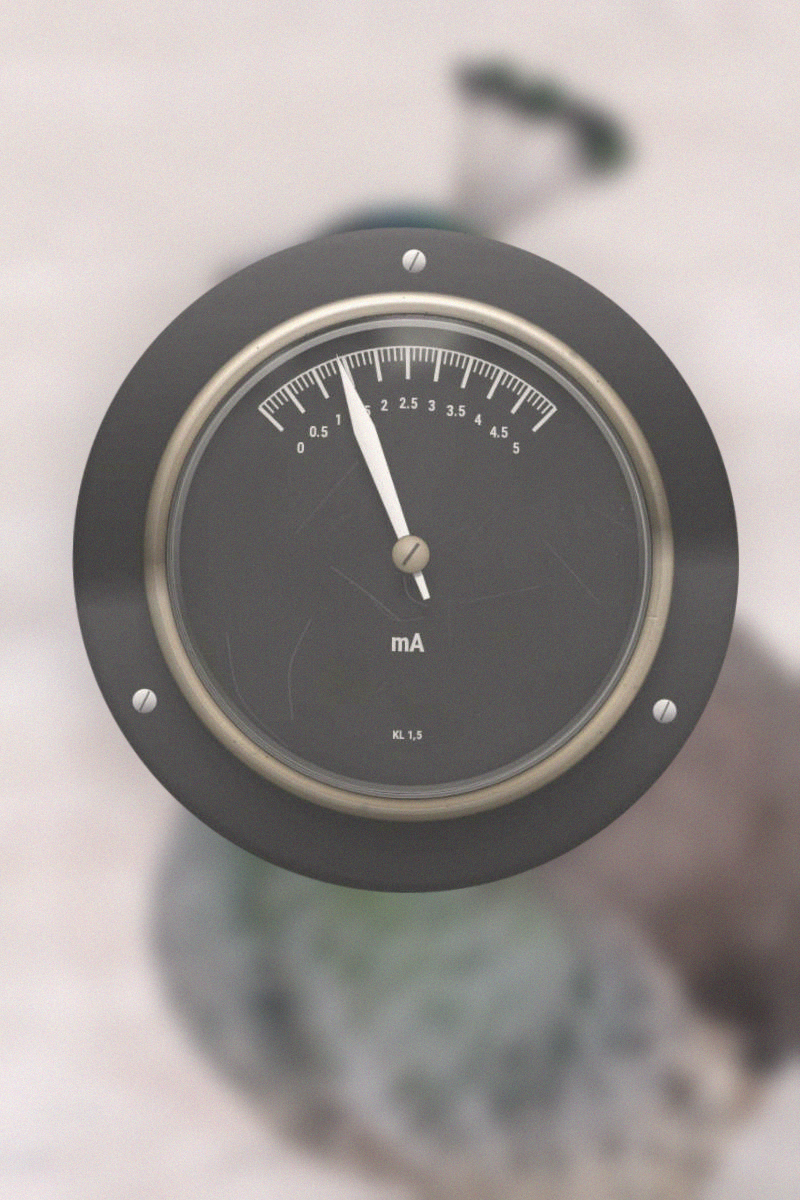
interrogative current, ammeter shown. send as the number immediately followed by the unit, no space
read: 1.4mA
